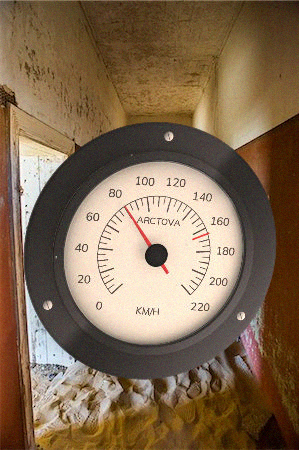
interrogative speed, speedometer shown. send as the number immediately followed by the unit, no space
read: 80km/h
